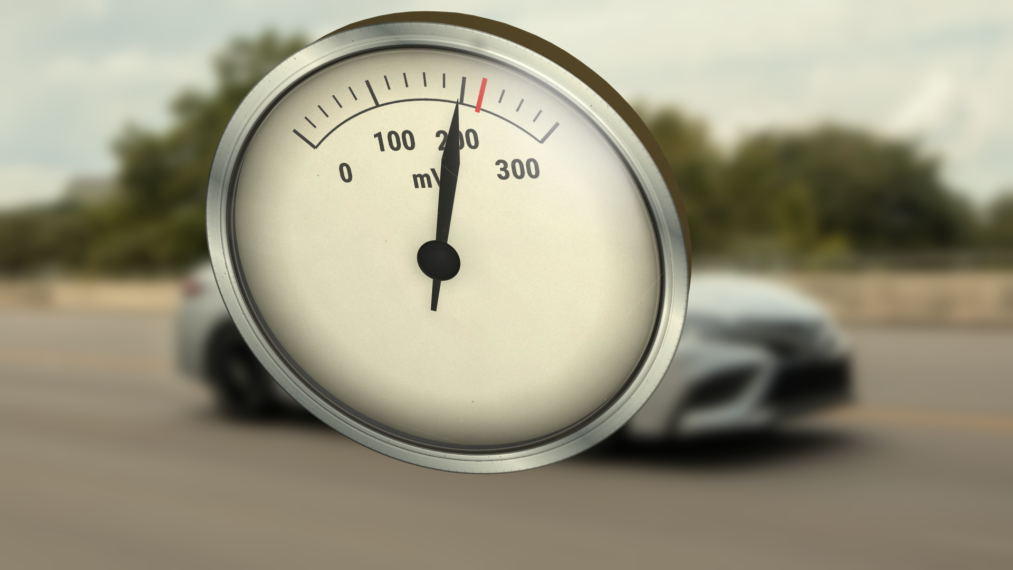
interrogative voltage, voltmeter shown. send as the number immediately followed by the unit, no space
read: 200mV
